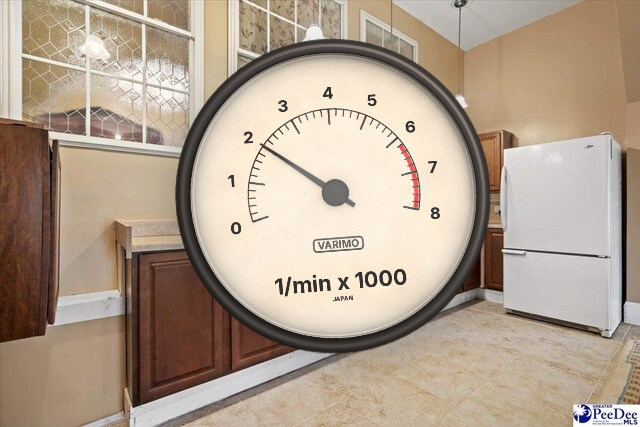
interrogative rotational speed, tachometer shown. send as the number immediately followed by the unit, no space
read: 2000rpm
